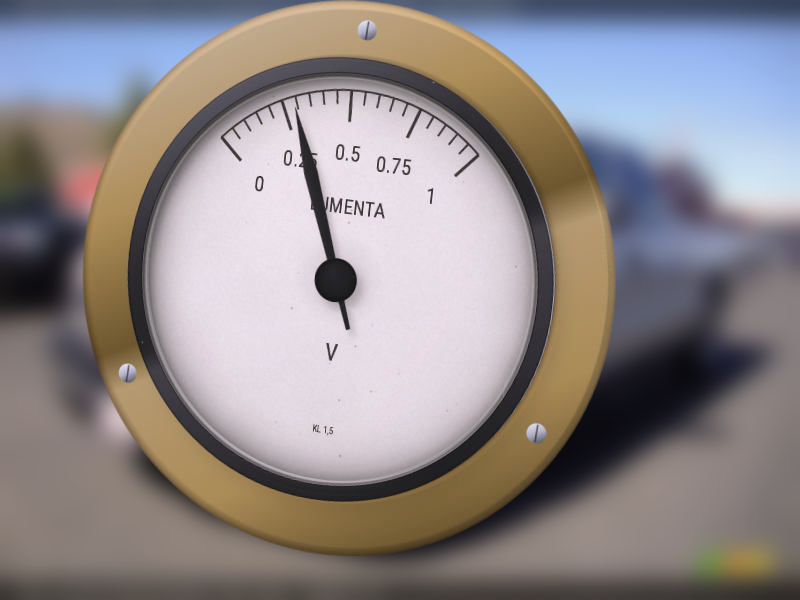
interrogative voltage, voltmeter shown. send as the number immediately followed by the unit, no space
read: 0.3V
